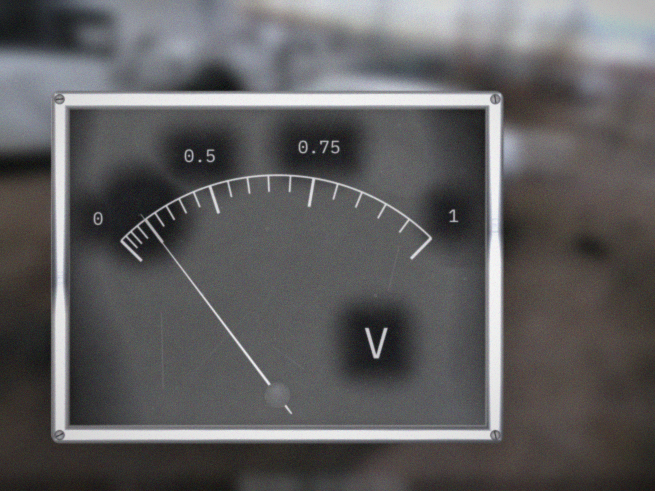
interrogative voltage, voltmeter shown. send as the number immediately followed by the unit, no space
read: 0.25V
